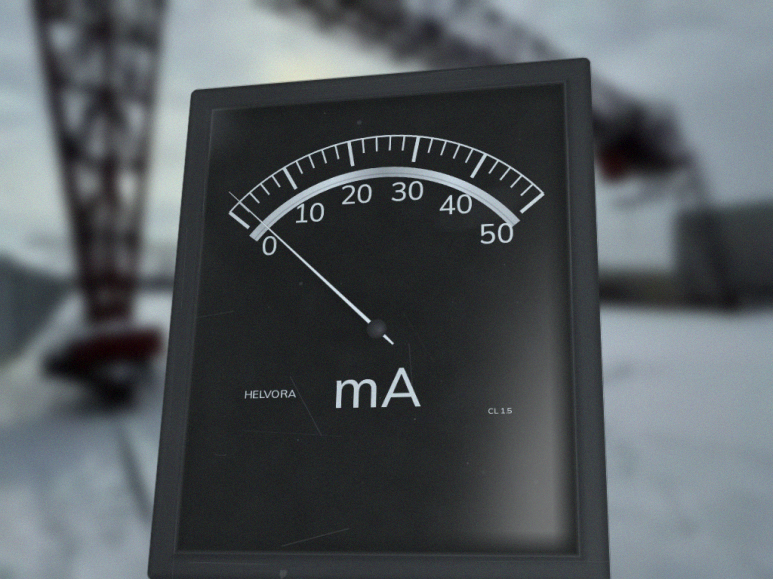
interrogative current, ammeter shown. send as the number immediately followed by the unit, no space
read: 2mA
